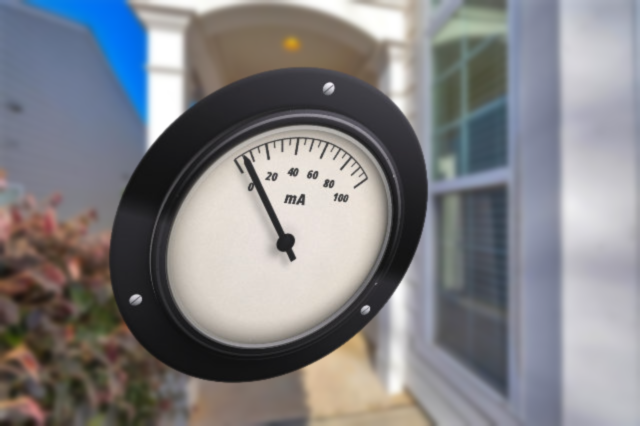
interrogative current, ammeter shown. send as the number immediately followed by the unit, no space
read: 5mA
